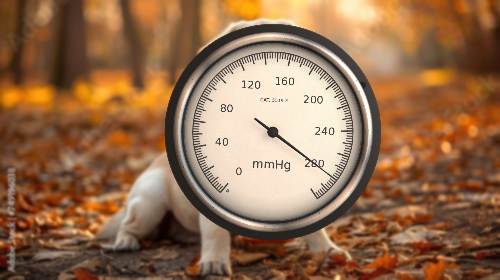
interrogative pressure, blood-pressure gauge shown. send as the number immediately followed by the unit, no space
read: 280mmHg
